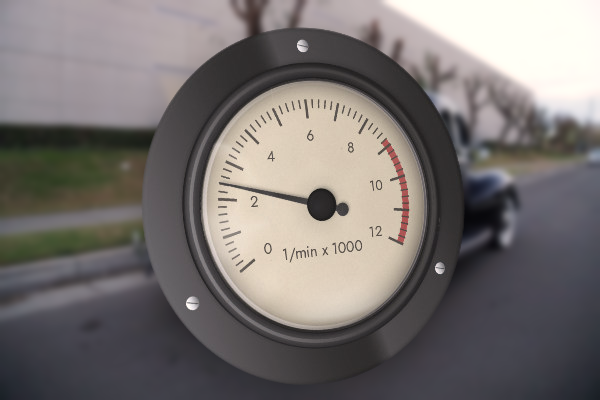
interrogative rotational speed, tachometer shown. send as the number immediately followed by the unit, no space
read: 2400rpm
